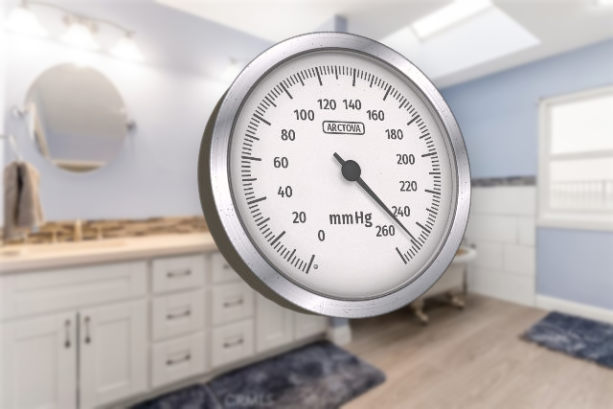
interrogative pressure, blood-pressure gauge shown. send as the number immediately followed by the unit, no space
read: 250mmHg
